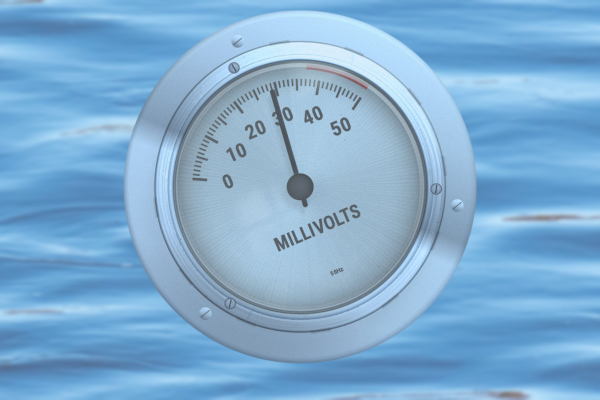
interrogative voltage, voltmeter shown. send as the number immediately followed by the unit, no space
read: 29mV
